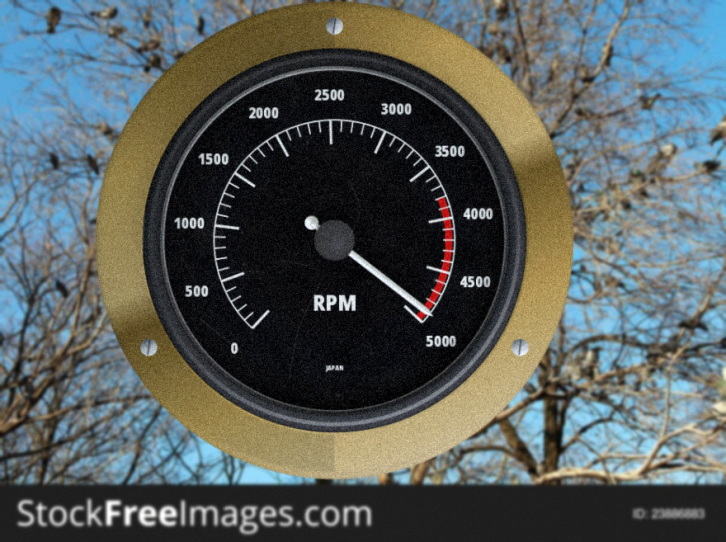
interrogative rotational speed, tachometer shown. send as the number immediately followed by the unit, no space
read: 4900rpm
